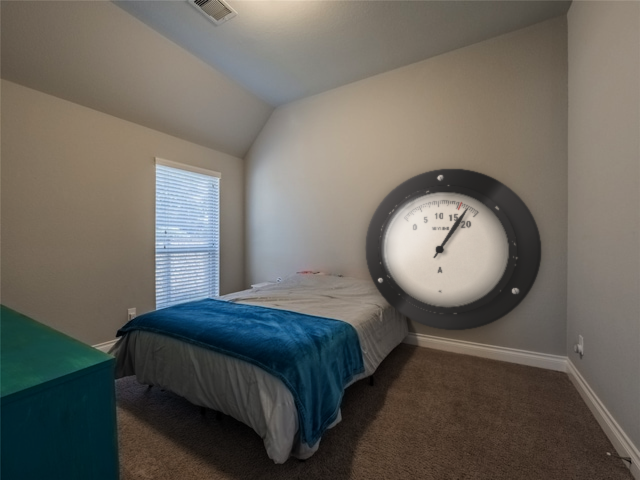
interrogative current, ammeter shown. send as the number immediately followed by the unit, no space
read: 17.5A
